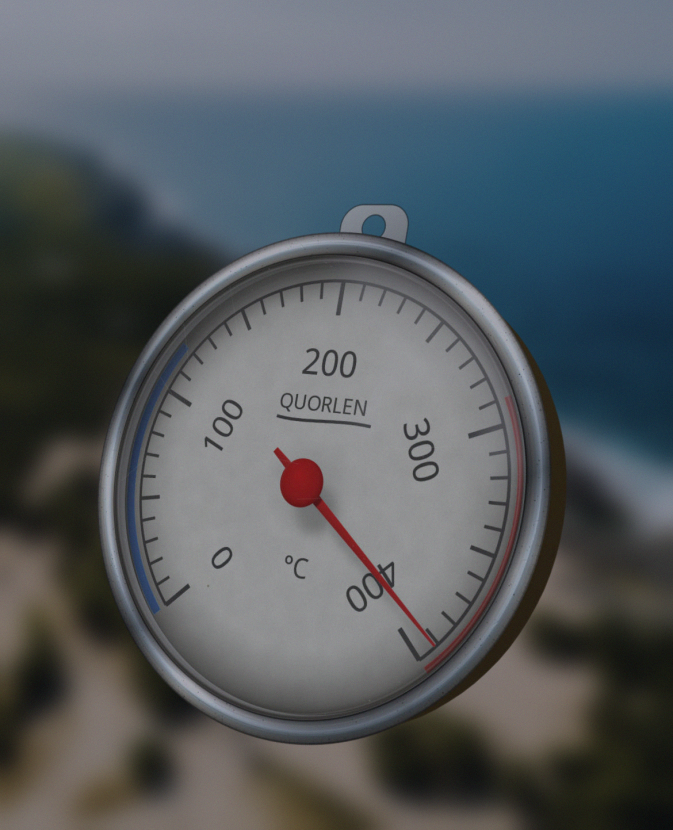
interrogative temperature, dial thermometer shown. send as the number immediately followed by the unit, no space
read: 390°C
